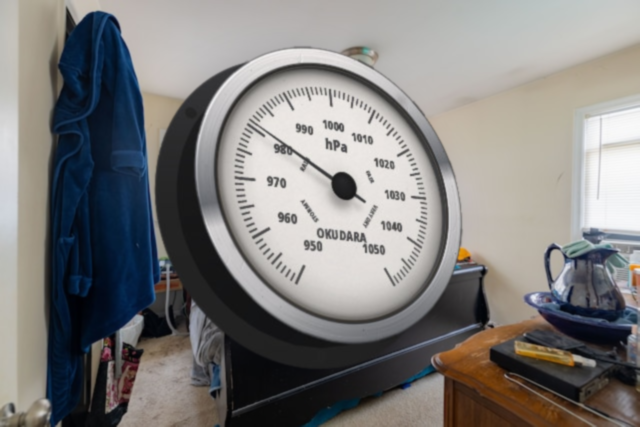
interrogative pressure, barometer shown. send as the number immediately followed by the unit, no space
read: 980hPa
